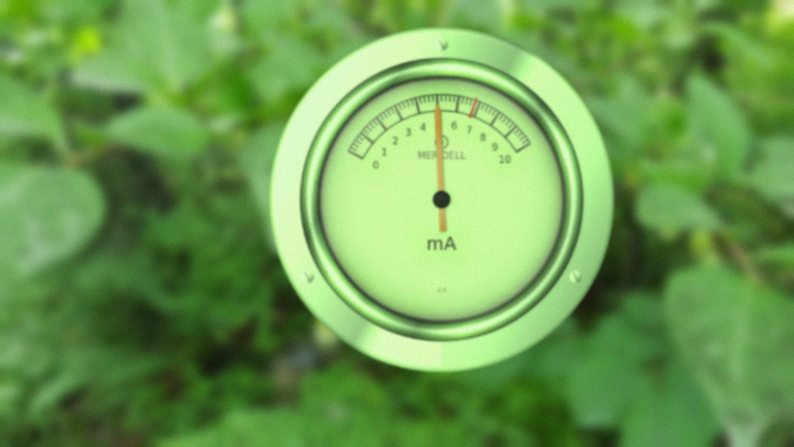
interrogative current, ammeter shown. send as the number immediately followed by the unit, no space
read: 5mA
